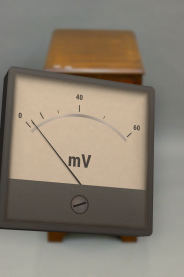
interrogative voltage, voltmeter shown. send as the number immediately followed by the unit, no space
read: 10mV
